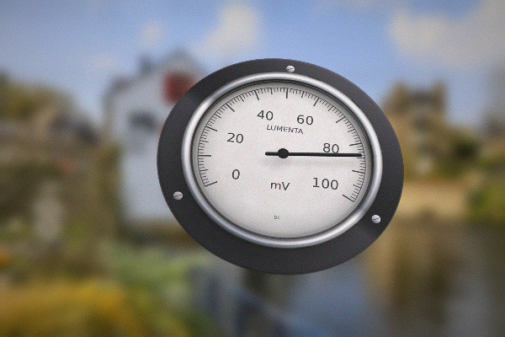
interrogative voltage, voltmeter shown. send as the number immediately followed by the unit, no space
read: 85mV
